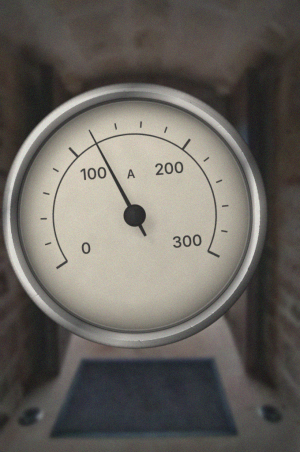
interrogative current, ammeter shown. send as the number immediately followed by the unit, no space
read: 120A
